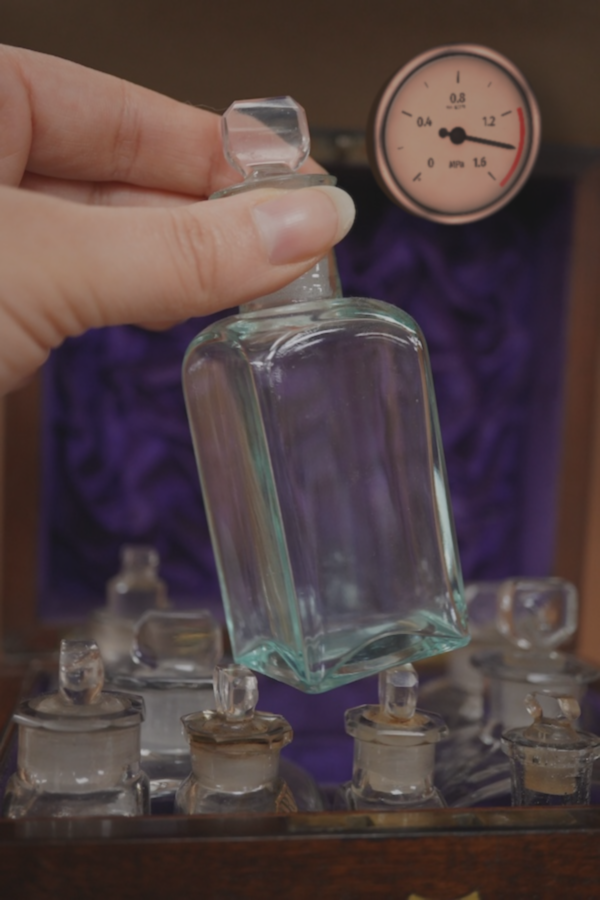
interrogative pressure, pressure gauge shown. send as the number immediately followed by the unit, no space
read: 1.4MPa
